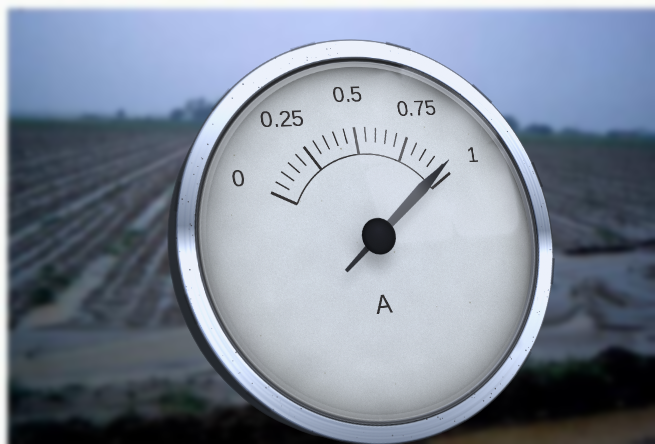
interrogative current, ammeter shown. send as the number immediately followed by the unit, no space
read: 0.95A
